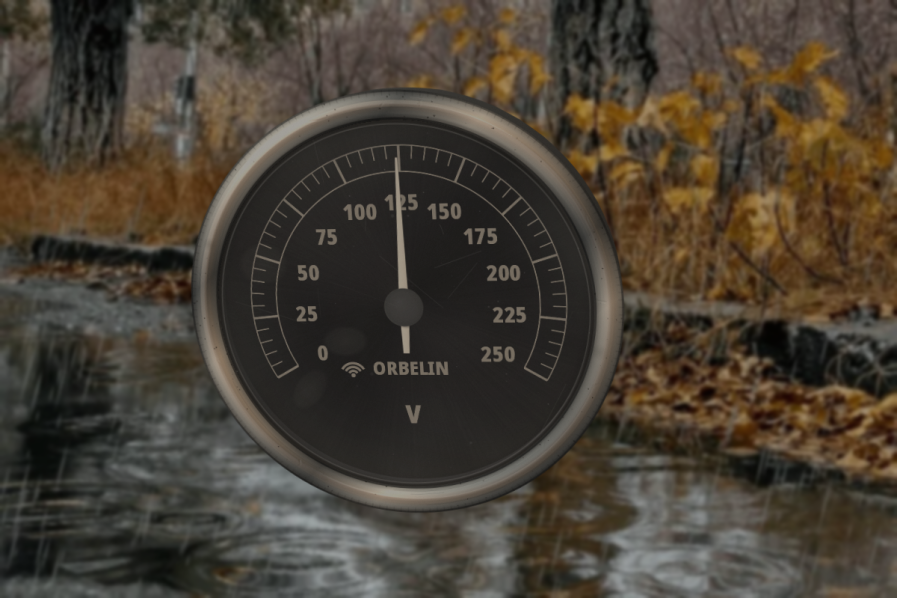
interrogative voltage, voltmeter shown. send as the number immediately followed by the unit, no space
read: 125V
